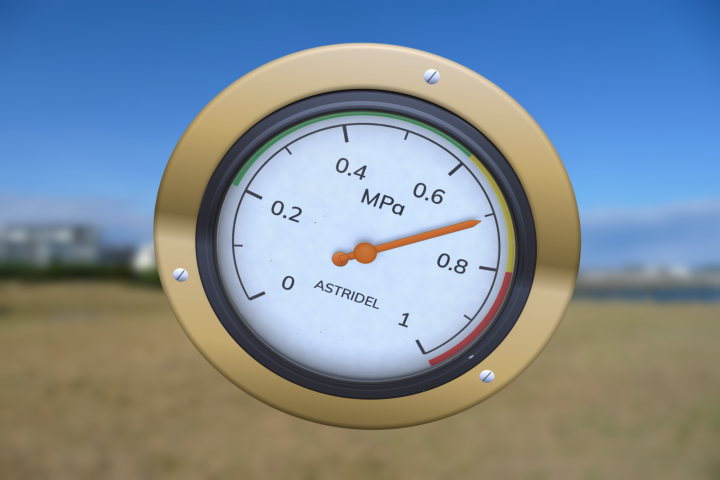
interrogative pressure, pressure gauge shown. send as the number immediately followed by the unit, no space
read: 0.7MPa
